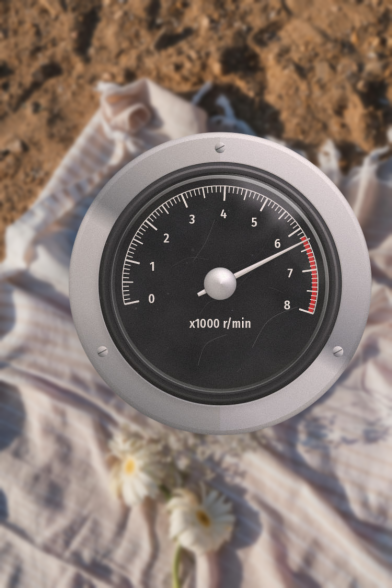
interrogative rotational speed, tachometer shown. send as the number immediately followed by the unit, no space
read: 6300rpm
